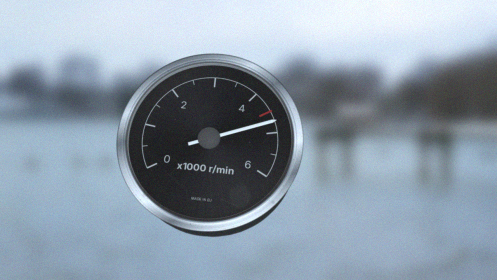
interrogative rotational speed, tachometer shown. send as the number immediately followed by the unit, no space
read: 4750rpm
